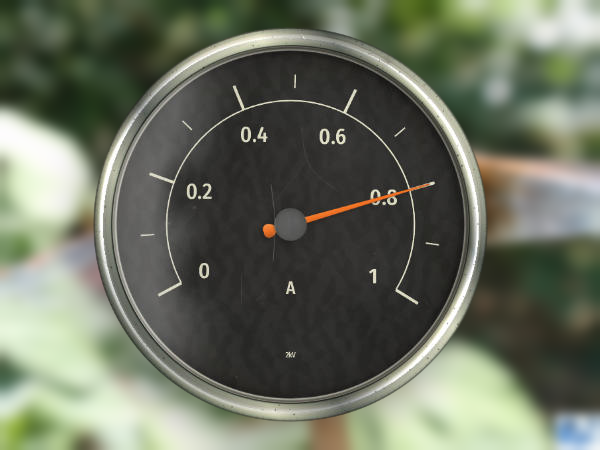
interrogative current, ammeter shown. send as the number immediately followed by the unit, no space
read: 0.8A
